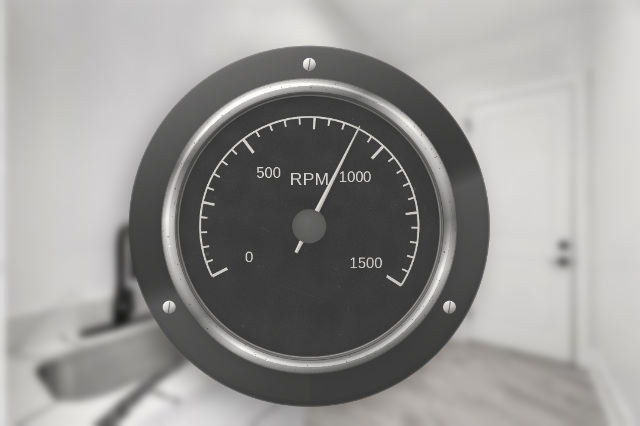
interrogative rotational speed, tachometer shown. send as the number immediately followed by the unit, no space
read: 900rpm
